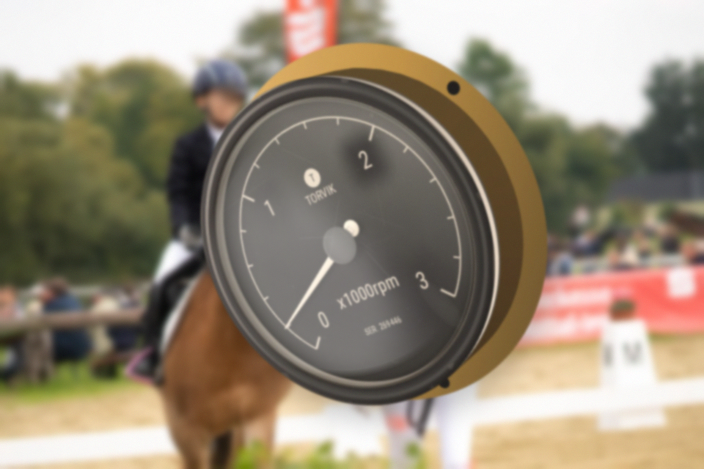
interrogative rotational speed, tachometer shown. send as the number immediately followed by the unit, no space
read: 200rpm
